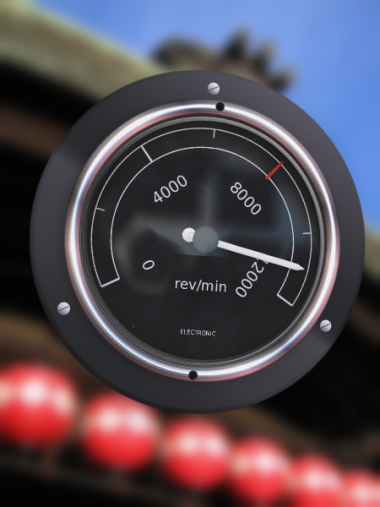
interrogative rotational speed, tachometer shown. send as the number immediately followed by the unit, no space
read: 11000rpm
